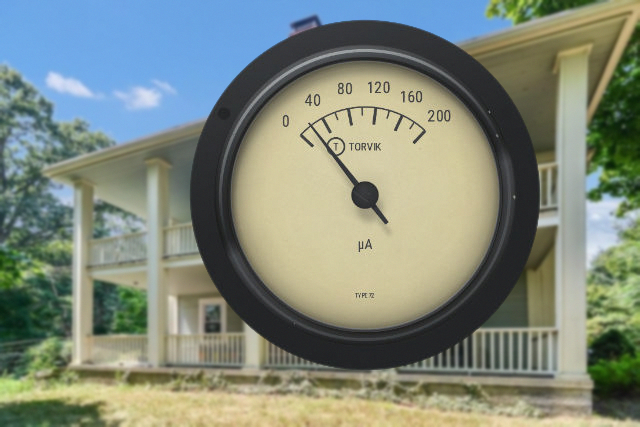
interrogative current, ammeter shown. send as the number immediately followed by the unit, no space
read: 20µA
